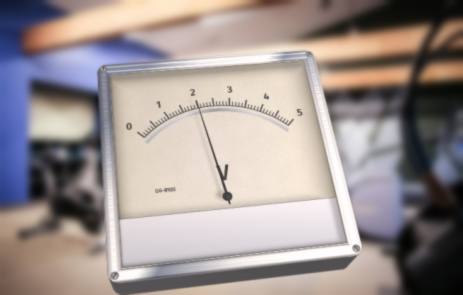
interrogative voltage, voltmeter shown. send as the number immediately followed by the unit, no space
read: 2V
